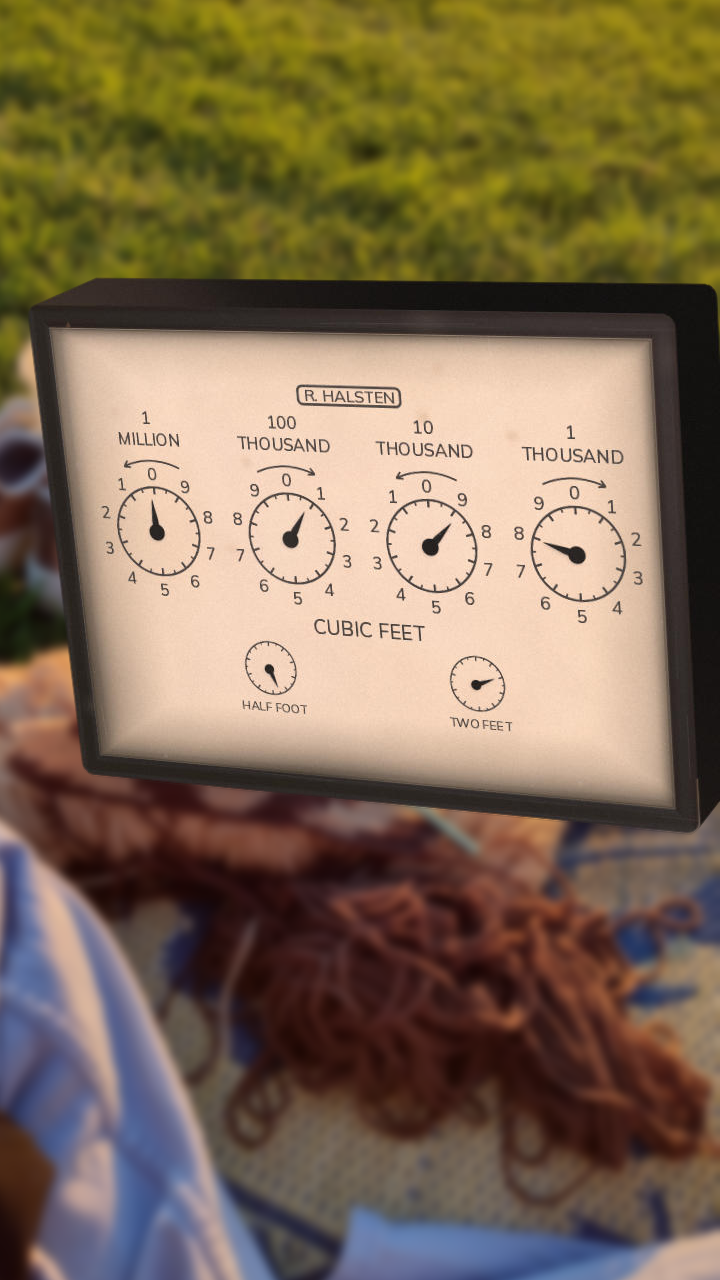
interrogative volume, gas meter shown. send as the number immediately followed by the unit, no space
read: 8800ft³
